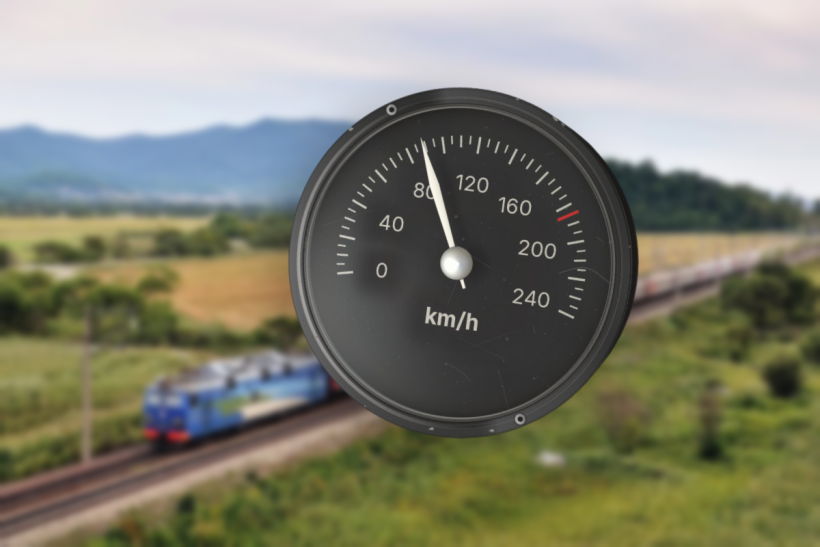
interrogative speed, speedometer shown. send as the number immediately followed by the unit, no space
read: 90km/h
